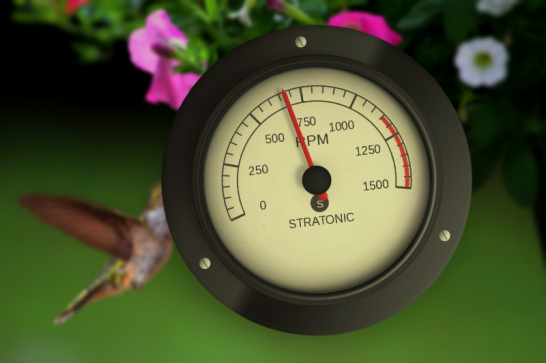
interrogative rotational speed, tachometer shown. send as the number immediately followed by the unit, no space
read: 675rpm
